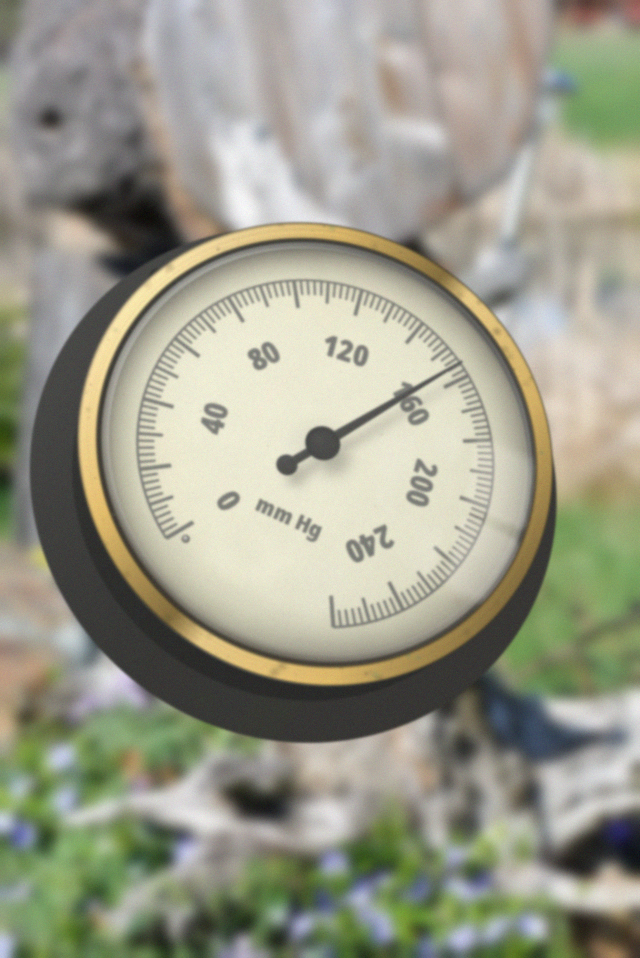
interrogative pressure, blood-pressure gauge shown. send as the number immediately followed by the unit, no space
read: 156mmHg
